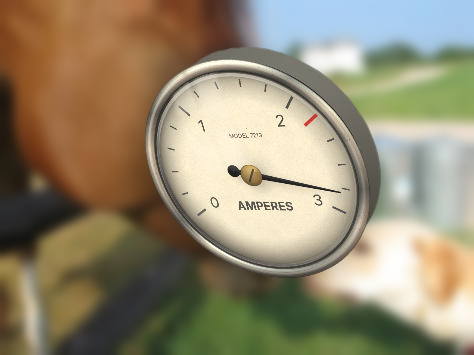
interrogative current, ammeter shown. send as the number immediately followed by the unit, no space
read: 2.8A
